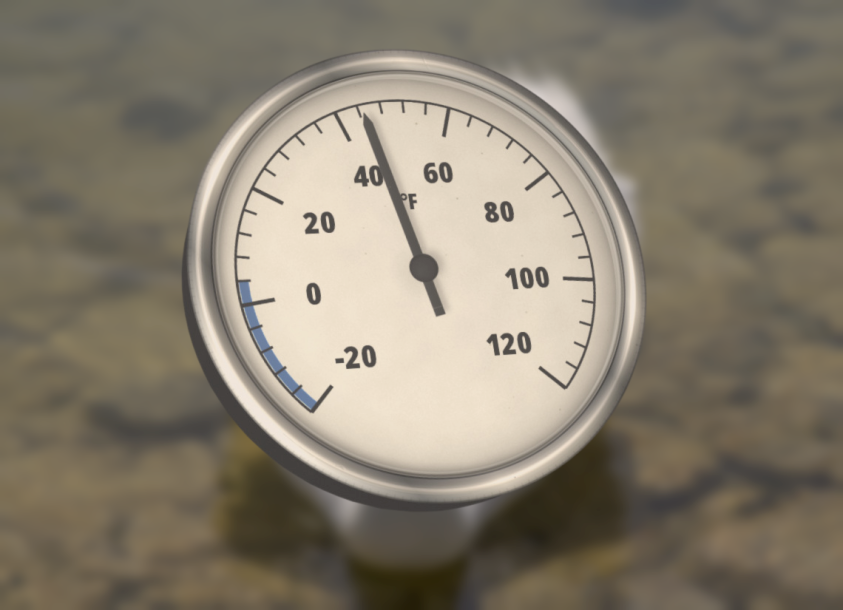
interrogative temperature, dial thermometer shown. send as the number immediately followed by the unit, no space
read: 44°F
